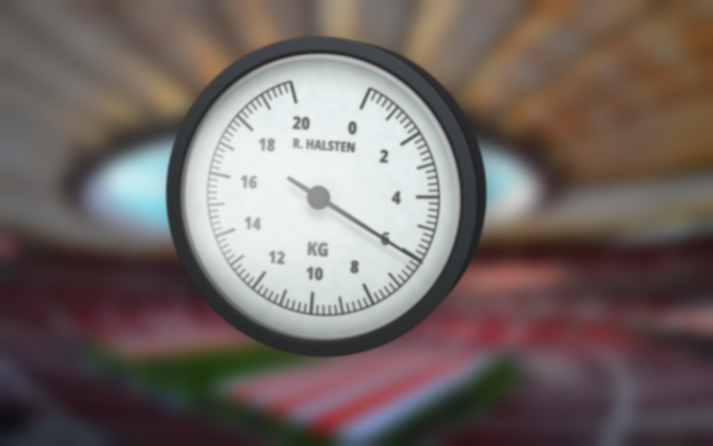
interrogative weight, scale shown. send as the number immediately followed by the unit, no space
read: 6kg
